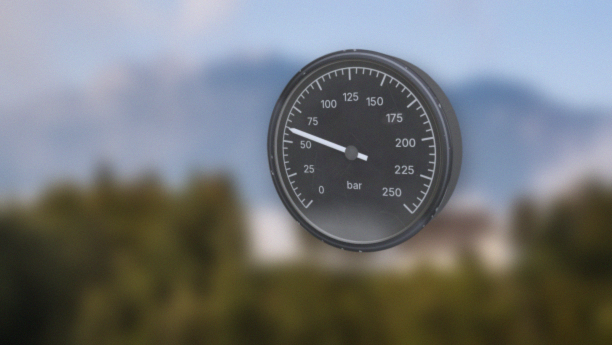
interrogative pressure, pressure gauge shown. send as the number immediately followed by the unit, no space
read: 60bar
